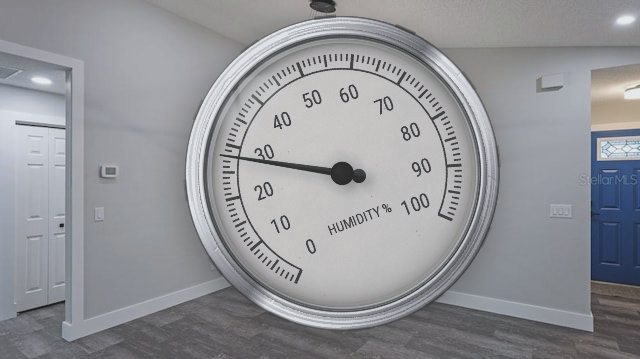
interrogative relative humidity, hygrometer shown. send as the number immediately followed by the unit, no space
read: 28%
